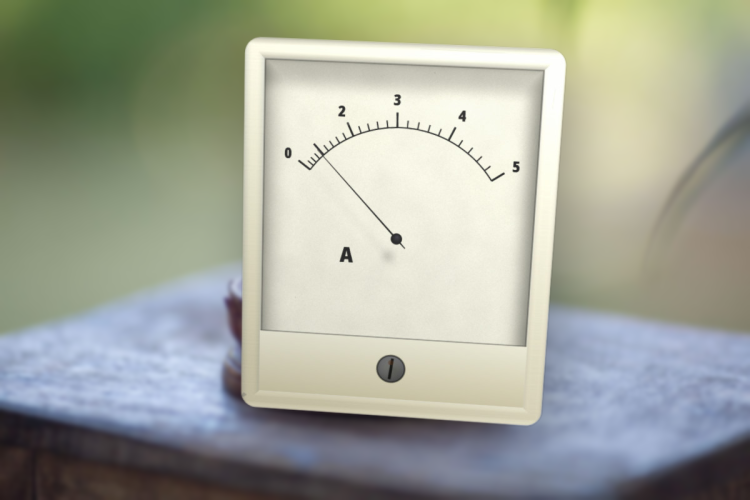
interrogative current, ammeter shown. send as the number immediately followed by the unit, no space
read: 1A
